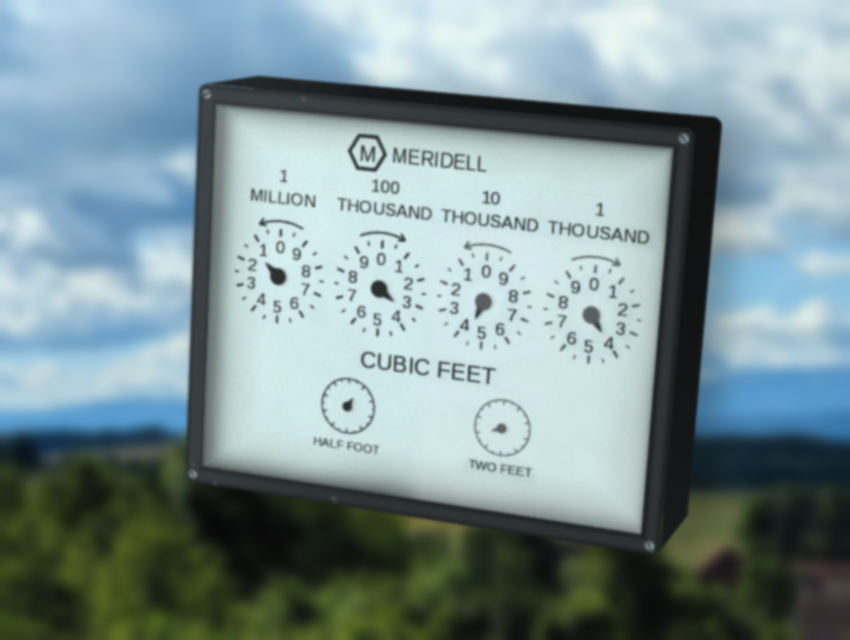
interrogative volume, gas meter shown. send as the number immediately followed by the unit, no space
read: 134400ft³
